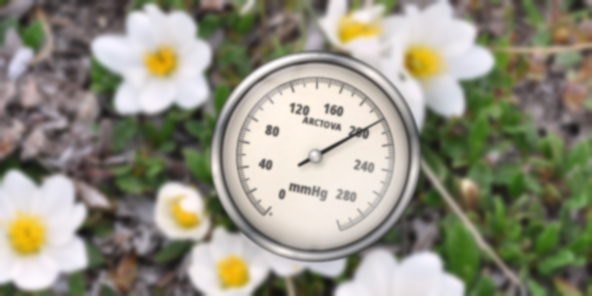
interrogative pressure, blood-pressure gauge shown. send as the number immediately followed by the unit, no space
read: 200mmHg
